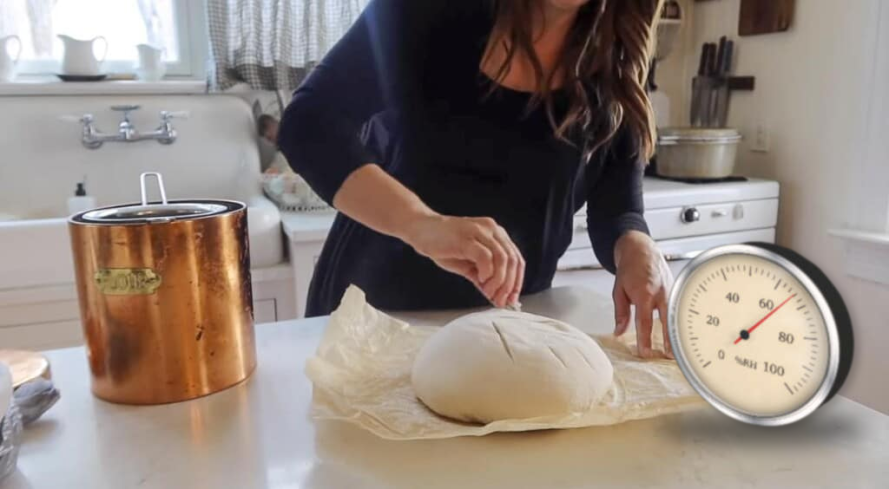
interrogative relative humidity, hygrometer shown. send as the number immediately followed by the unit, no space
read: 66%
